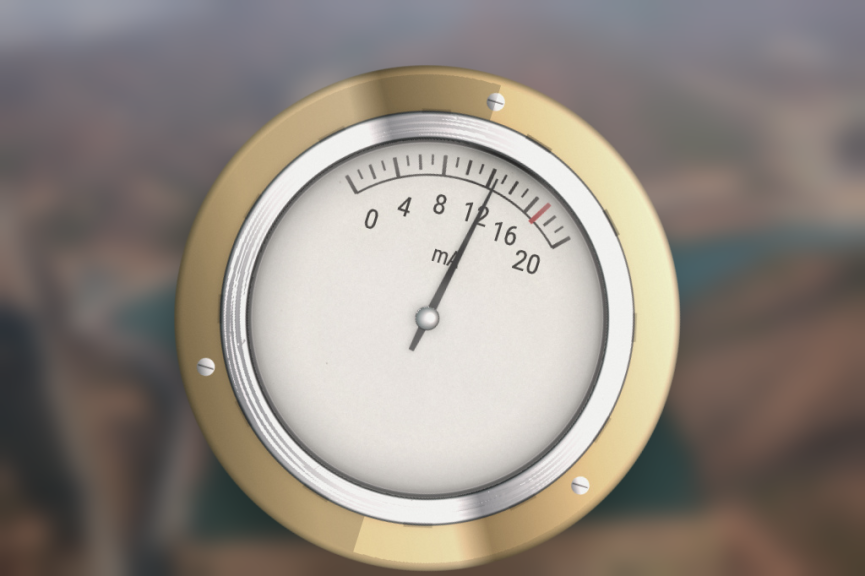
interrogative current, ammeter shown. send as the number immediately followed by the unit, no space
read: 12.5mA
